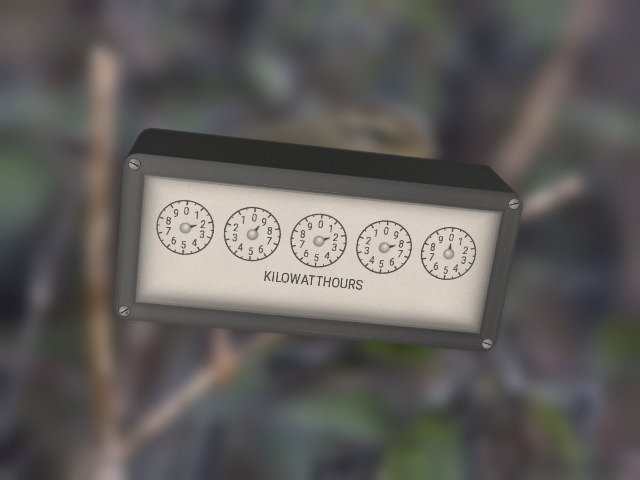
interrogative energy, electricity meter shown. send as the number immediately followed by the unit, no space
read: 19180kWh
